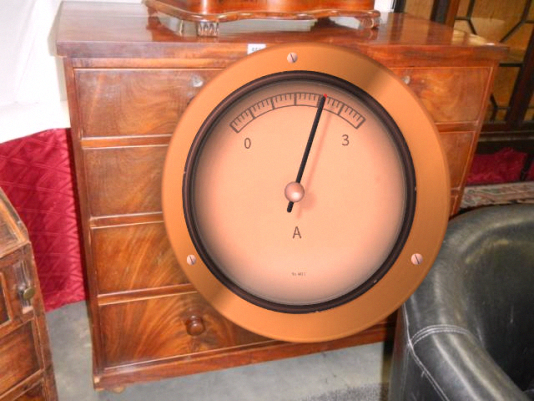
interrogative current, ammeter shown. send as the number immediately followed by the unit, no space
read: 2.1A
